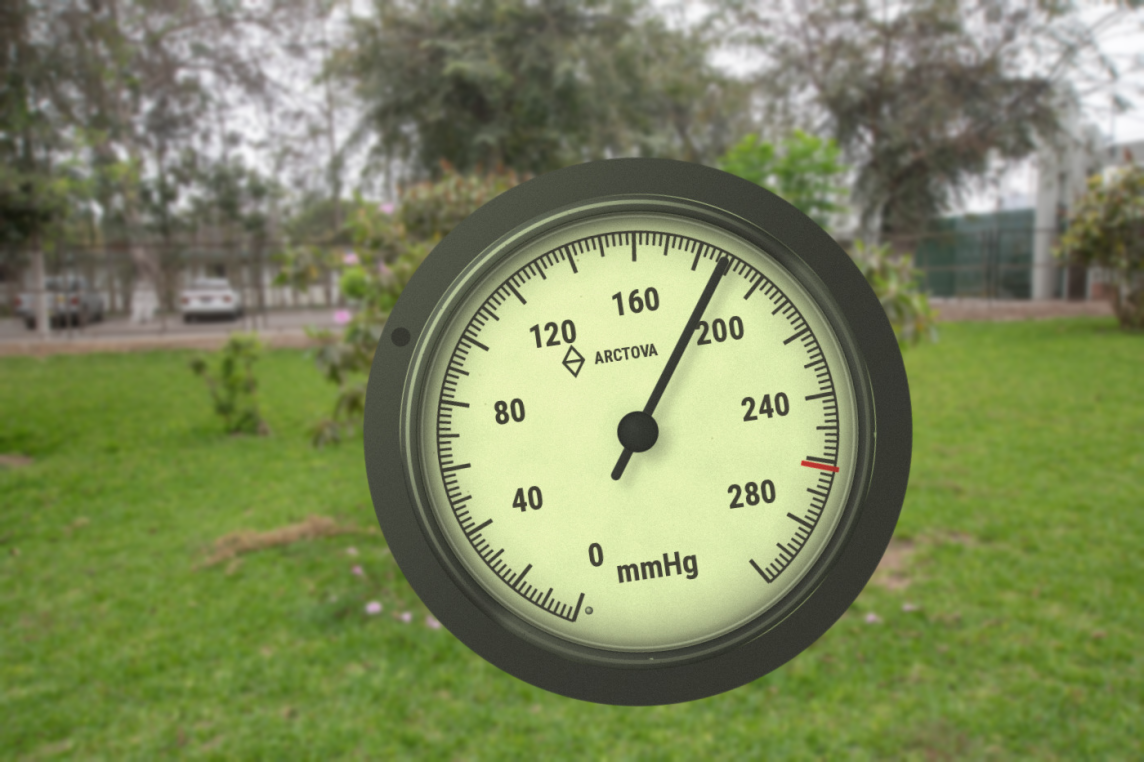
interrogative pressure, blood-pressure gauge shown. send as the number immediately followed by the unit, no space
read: 188mmHg
